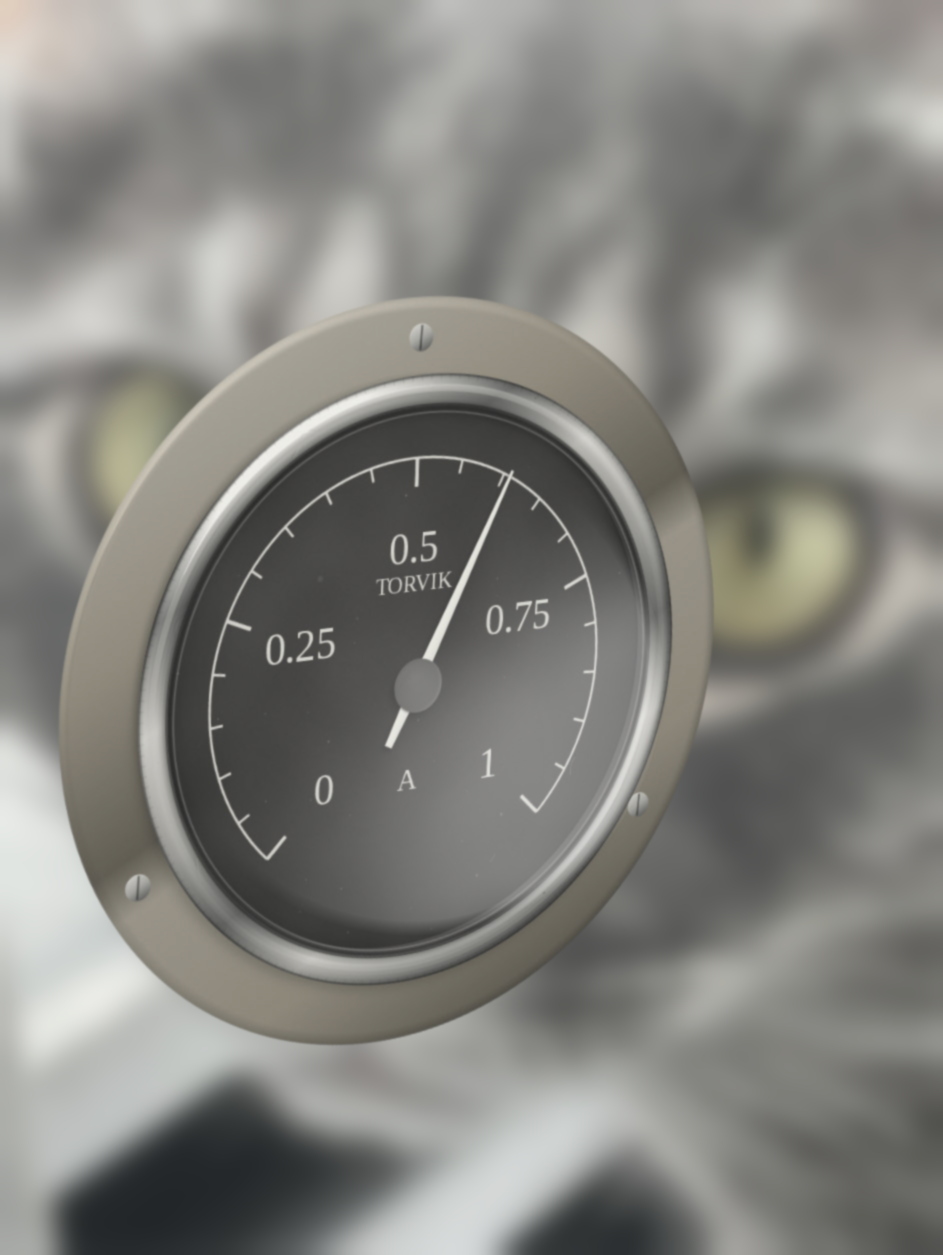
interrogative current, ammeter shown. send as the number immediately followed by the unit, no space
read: 0.6A
